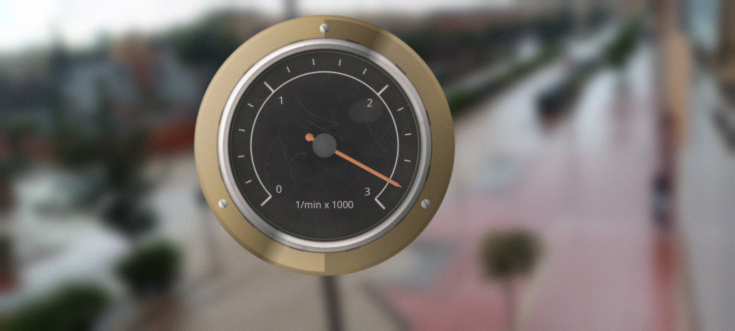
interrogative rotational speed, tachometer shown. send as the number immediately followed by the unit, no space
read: 2800rpm
